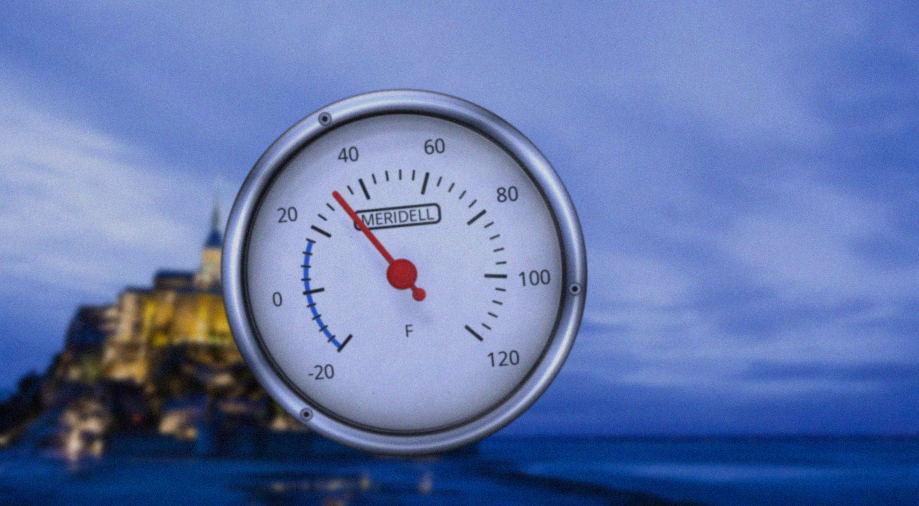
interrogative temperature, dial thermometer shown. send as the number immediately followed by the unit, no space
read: 32°F
